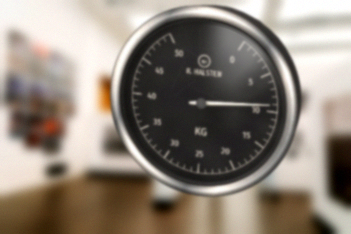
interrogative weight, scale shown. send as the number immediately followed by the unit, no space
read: 9kg
